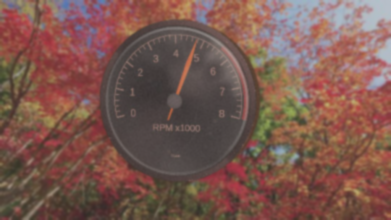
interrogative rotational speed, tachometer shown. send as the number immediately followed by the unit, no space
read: 4800rpm
